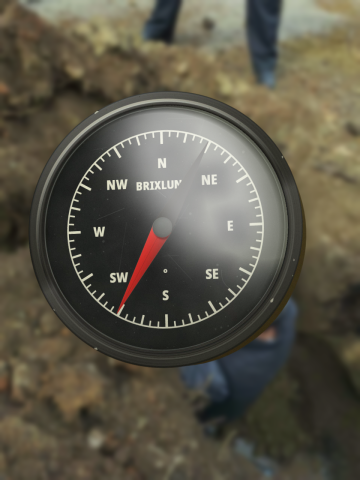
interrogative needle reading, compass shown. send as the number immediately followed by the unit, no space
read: 210°
